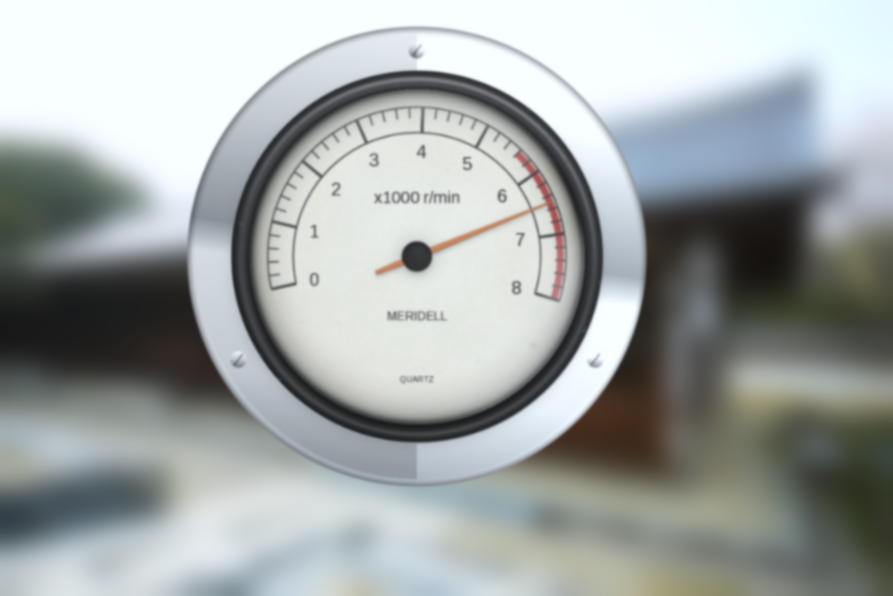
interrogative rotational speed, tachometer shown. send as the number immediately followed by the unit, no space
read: 6500rpm
